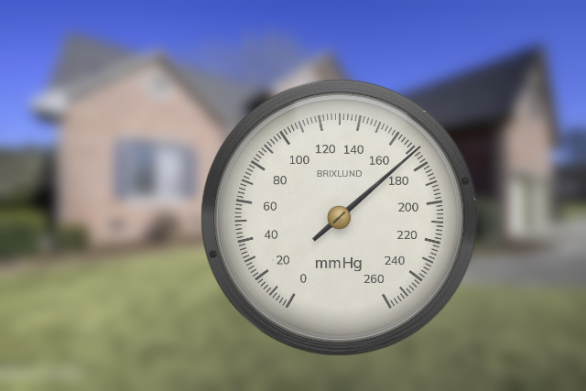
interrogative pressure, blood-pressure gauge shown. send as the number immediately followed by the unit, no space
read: 172mmHg
